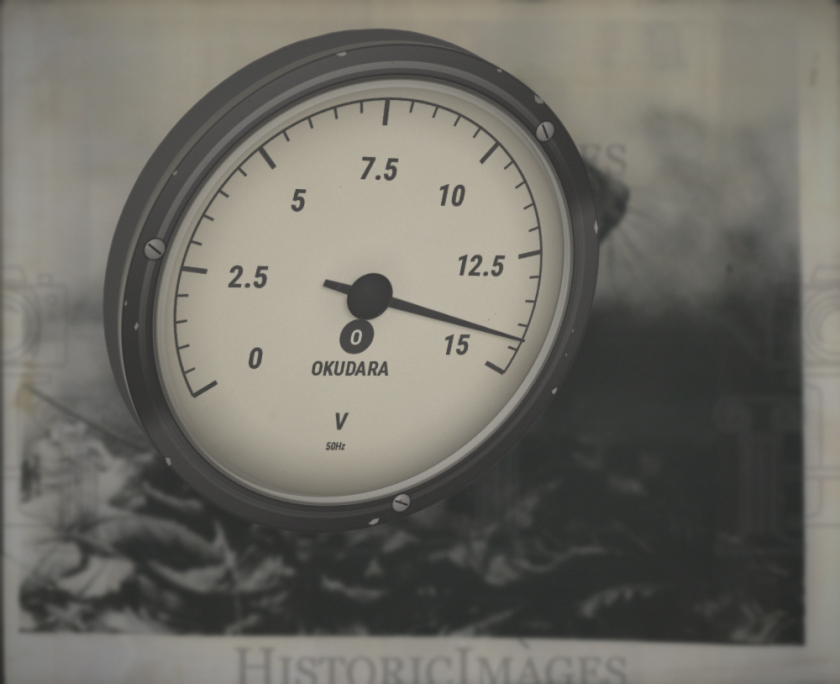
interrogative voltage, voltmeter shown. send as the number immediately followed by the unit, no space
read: 14.25V
